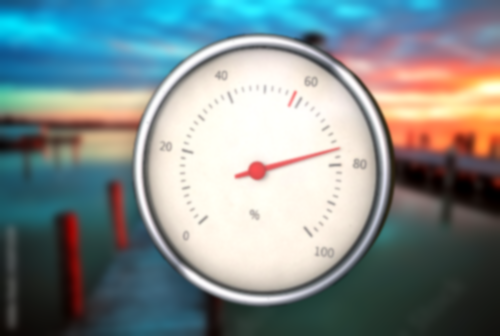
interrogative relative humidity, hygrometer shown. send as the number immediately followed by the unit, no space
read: 76%
